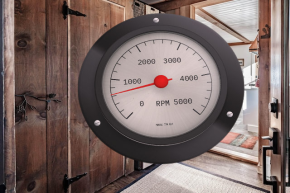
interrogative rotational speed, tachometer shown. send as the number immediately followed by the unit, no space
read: 600rpm
